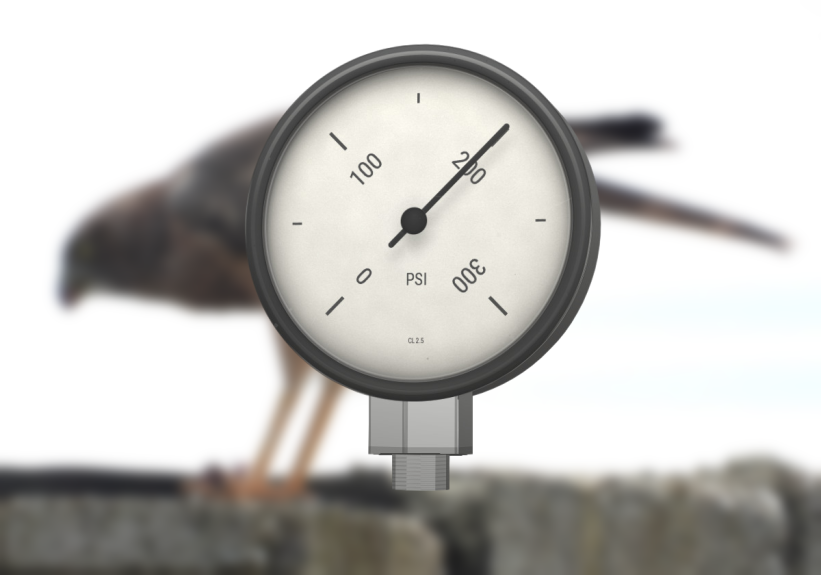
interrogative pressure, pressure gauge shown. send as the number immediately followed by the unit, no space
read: 200psi
